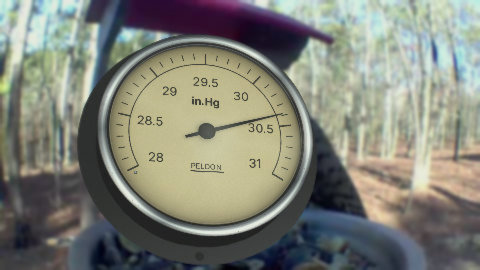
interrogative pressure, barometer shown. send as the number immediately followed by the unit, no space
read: 30.4inHg
